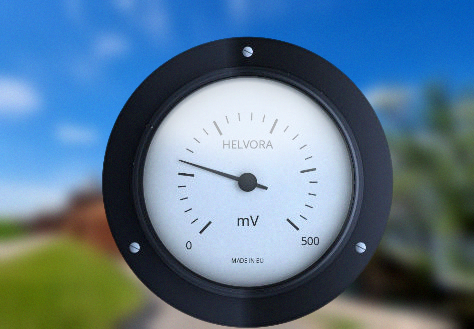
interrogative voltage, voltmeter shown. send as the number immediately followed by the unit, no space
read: 120mV
